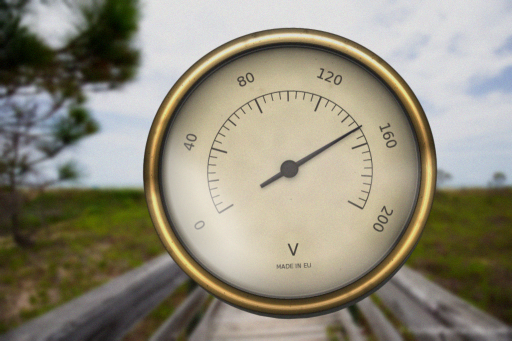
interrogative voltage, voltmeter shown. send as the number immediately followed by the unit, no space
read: 150V
